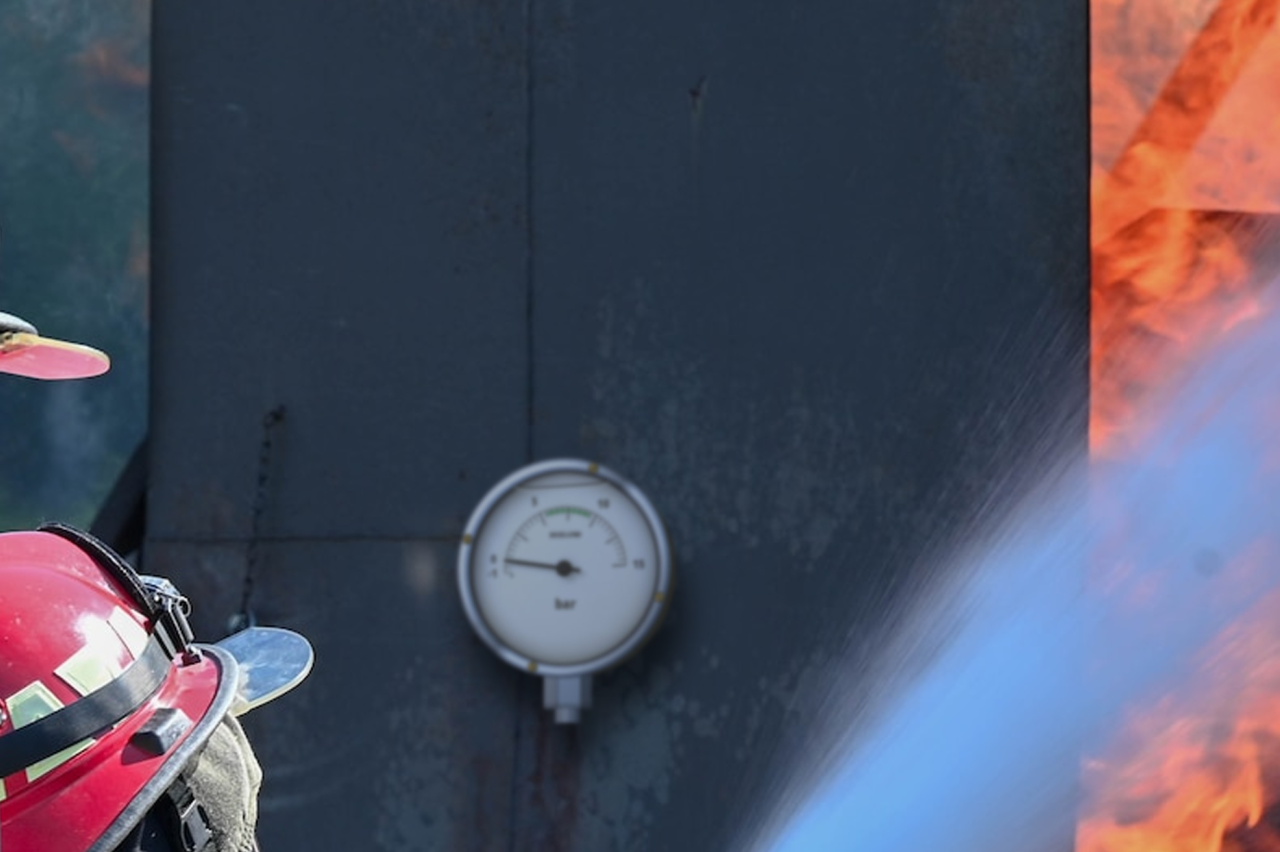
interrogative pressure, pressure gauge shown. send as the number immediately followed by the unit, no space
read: 0bar
